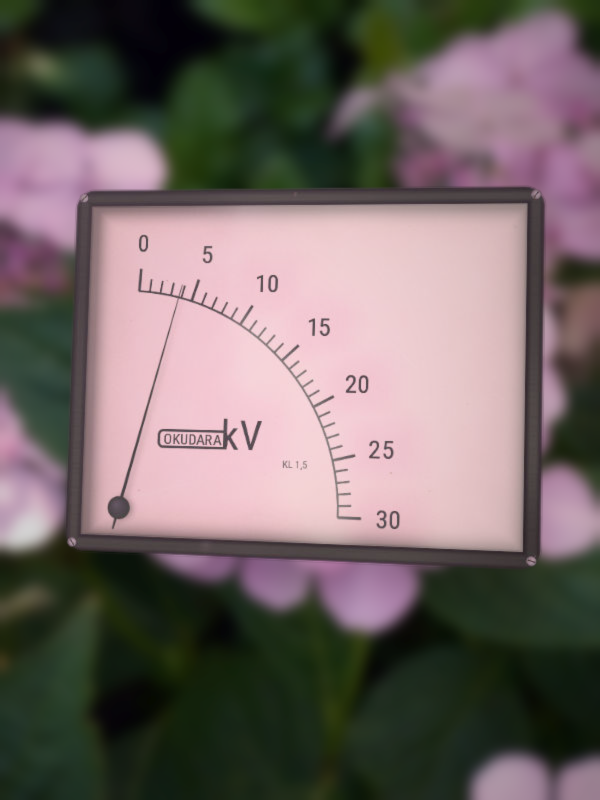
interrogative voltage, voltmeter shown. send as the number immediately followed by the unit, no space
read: 4kV
